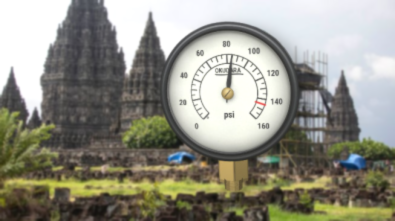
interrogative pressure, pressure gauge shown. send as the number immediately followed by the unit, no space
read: 85psi
